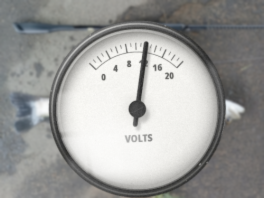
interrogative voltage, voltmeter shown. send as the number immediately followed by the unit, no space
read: 12V
